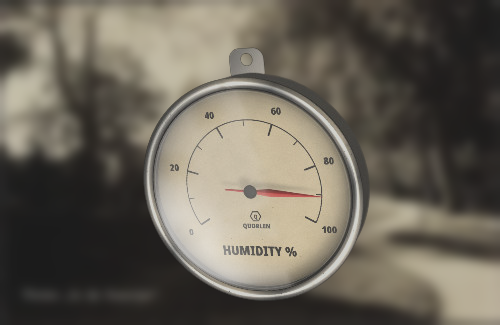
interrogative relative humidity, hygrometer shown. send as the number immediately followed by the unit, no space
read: 90%
